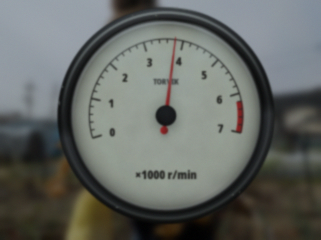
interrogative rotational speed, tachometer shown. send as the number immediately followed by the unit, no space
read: 3800rpm
